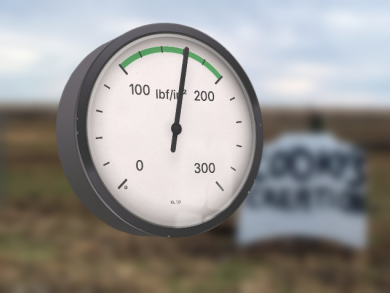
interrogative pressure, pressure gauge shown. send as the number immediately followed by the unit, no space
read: 160psi
